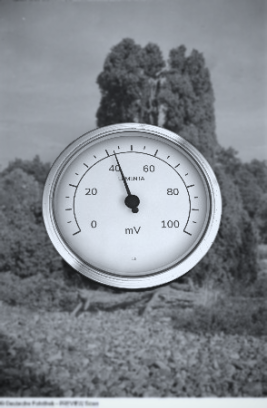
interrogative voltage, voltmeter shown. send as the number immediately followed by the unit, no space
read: 42.5mV
